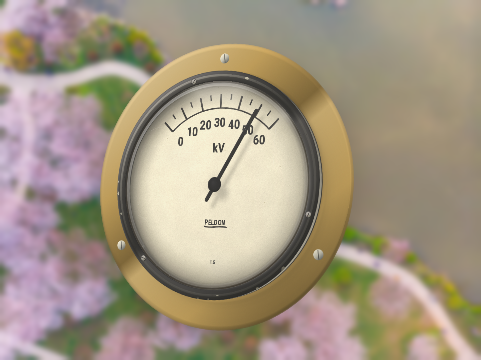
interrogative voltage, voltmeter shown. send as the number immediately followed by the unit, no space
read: 50kV
